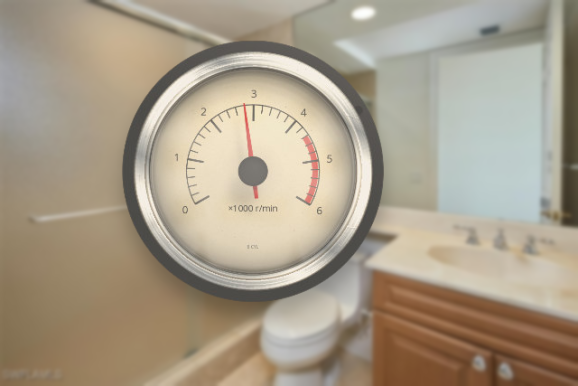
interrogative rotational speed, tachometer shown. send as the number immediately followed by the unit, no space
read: 2800rpm
